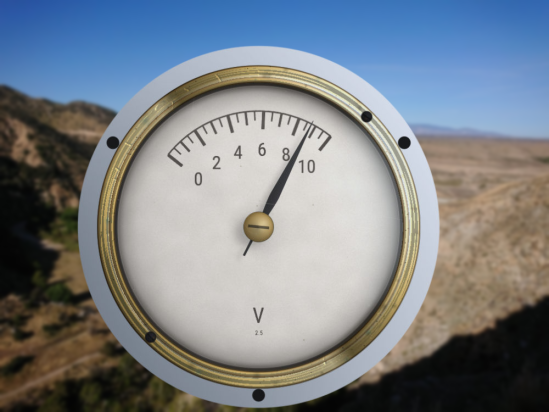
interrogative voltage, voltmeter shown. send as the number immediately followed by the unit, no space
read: 8.75V
